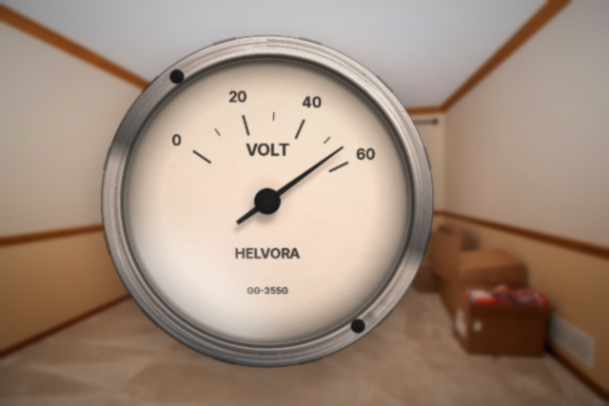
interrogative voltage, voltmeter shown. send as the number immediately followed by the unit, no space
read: 55V
